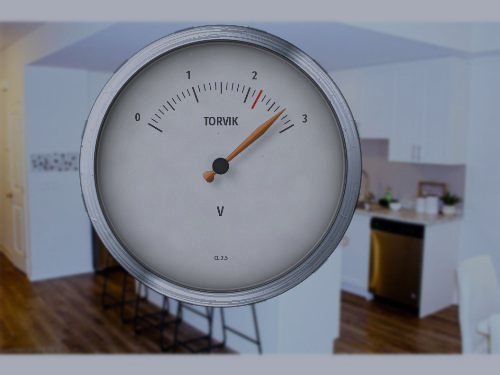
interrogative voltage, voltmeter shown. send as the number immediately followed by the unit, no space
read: 2.7V
